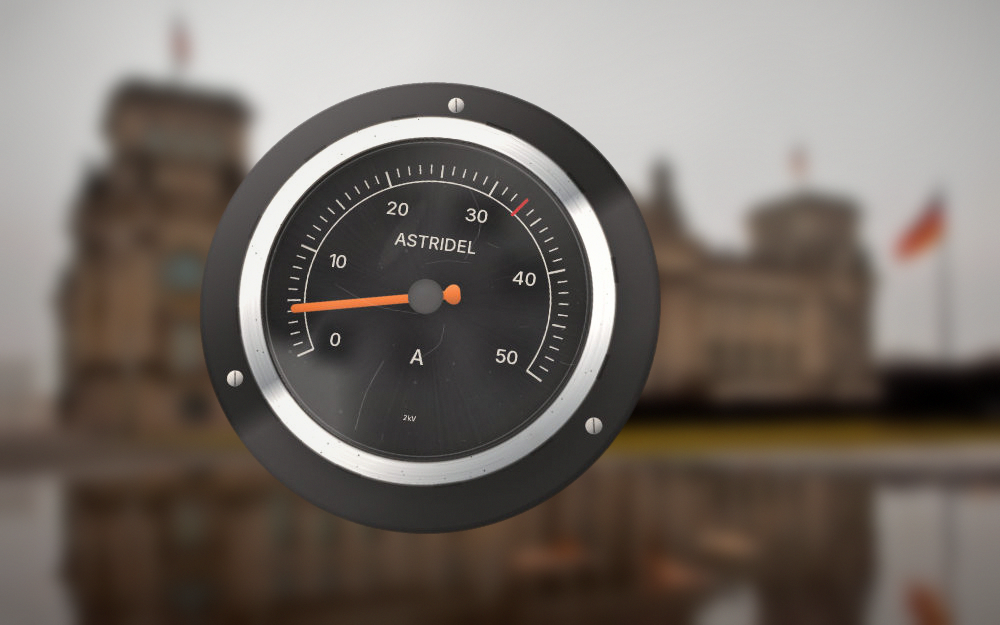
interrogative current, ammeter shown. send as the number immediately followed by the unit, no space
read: 4A
